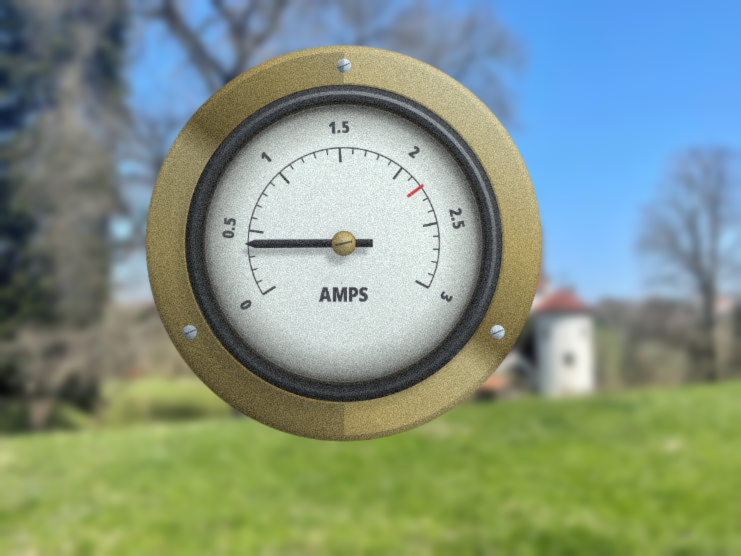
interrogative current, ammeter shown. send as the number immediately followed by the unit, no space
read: 0.4A
